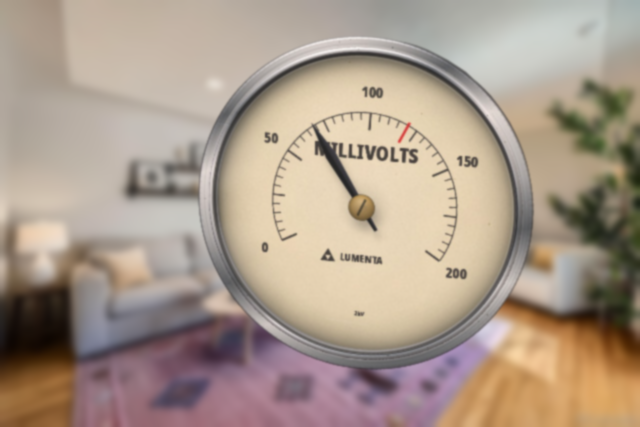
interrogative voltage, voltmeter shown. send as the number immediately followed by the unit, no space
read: 70mV
